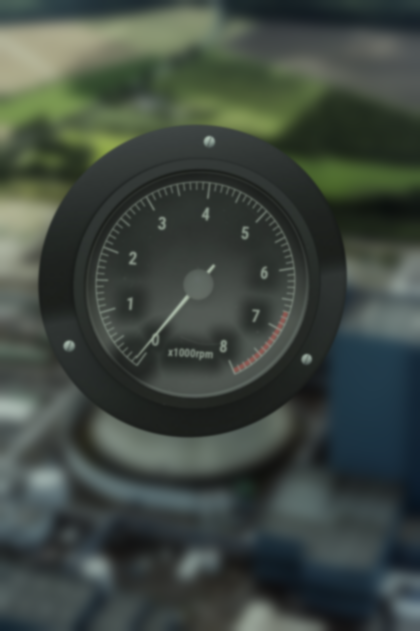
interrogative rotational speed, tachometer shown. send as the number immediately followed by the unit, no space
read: 100rpm
